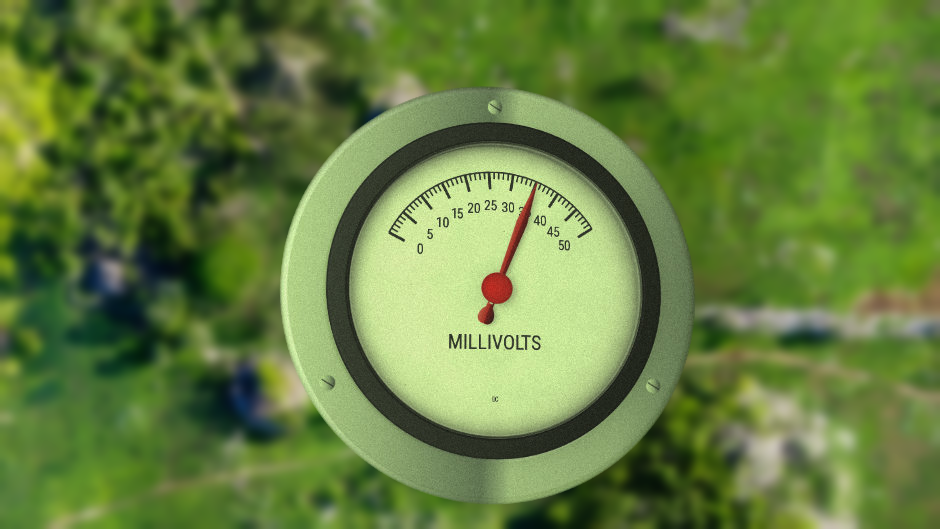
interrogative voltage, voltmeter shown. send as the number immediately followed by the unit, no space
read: 35mV
